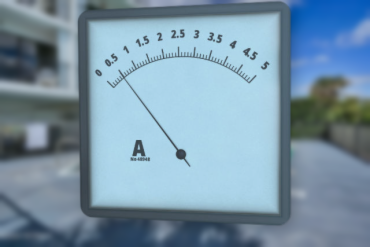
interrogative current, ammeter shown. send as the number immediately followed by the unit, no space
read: 0.5A
